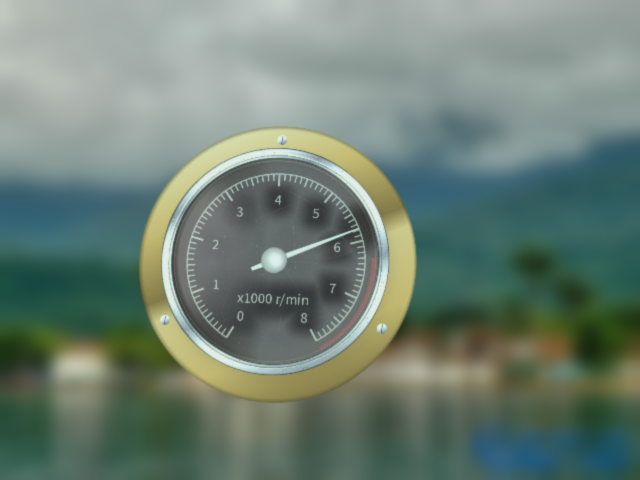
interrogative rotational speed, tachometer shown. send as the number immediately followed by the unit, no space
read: 5800rpm
